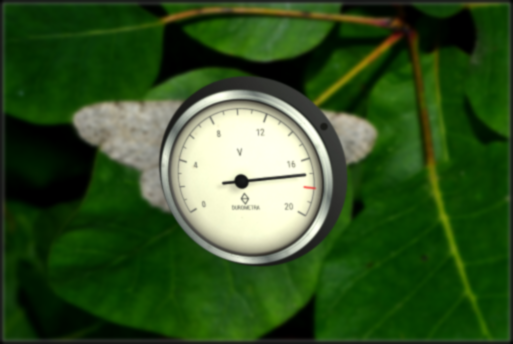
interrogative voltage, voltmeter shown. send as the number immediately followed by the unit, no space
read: 17V
